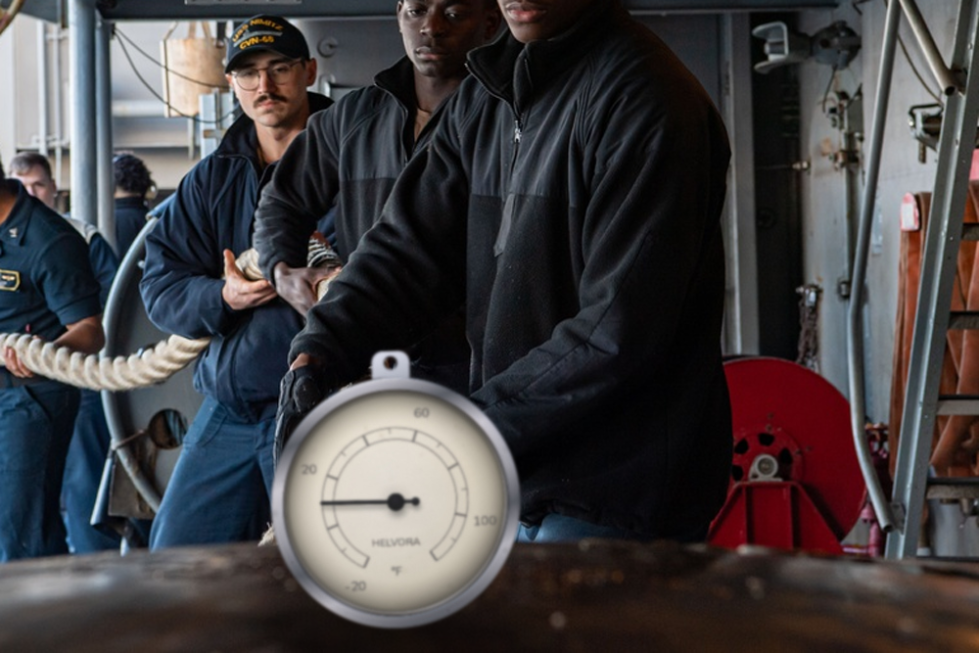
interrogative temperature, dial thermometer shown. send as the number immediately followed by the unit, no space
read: 10°F
